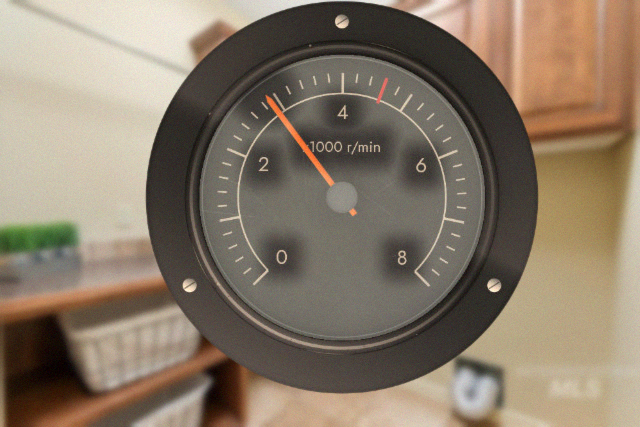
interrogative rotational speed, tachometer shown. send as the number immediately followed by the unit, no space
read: 2900rpm
